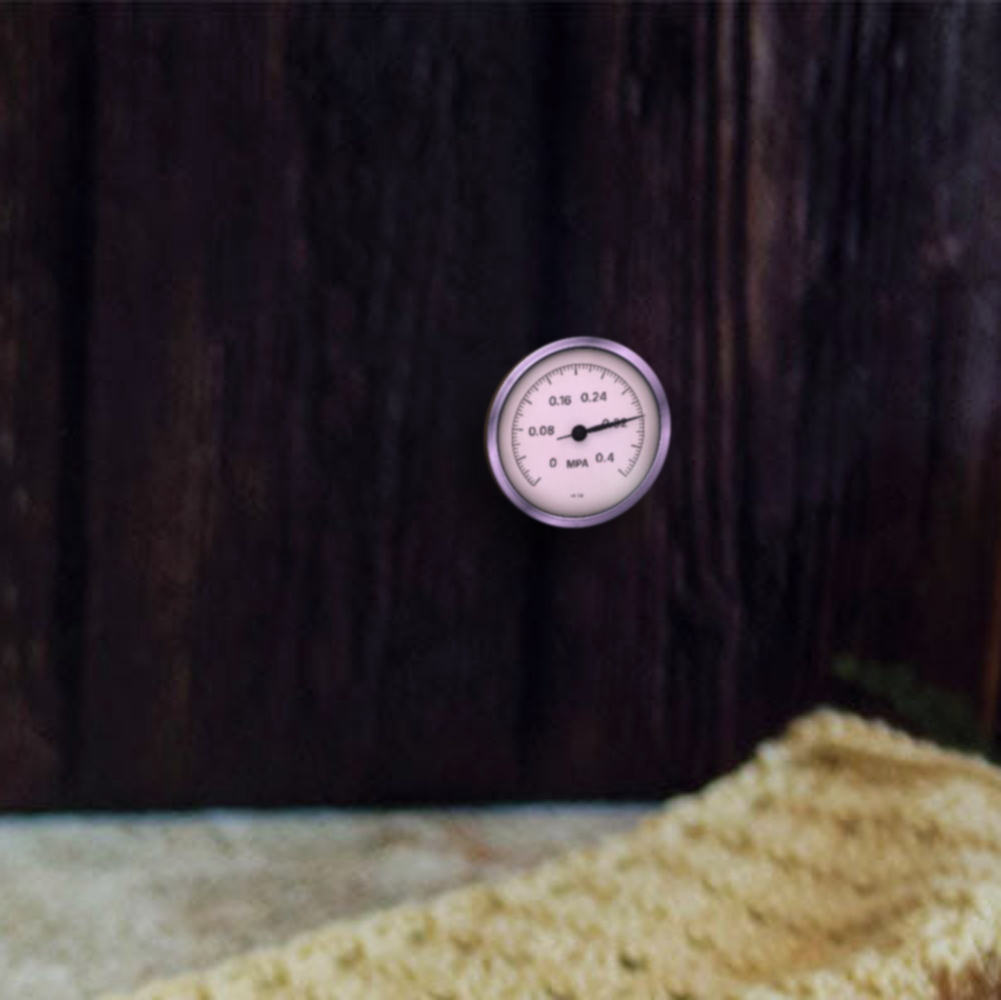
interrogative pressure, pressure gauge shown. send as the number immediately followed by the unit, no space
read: 0.32MPa
